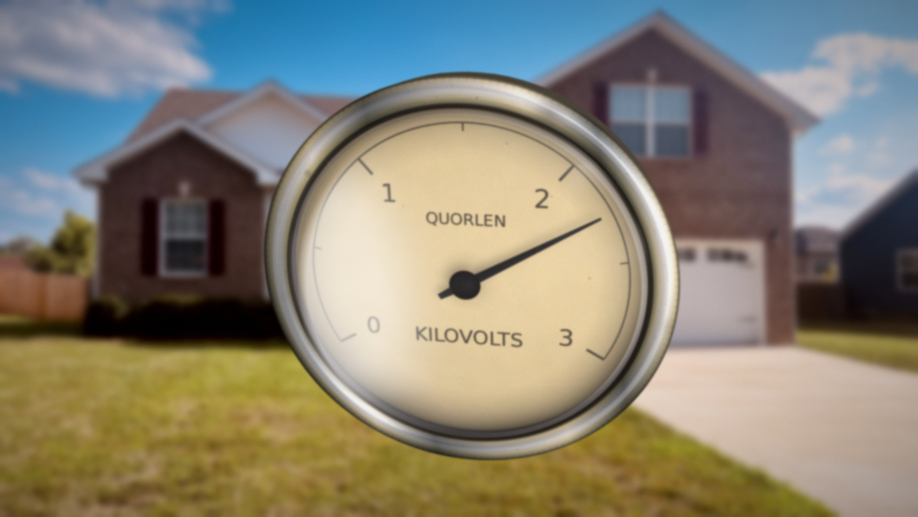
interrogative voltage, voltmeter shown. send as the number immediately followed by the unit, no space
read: 2.25kV
